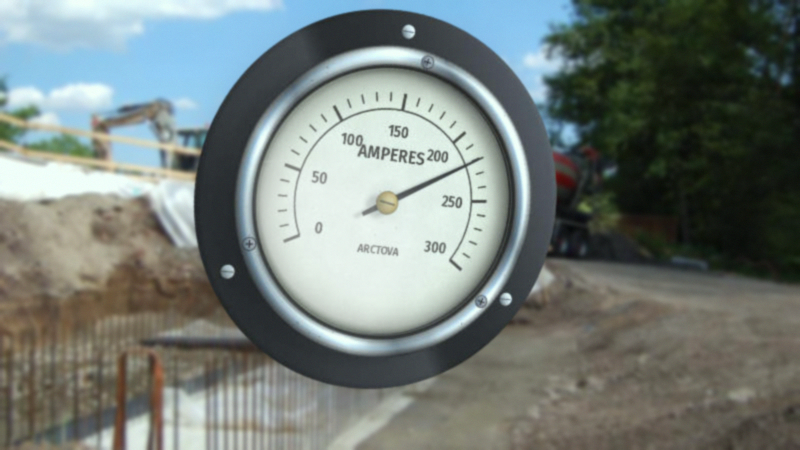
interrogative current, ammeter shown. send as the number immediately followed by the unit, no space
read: 220A
